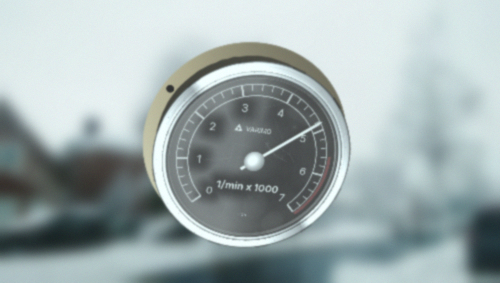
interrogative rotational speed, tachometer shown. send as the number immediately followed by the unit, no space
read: 4800rpm
